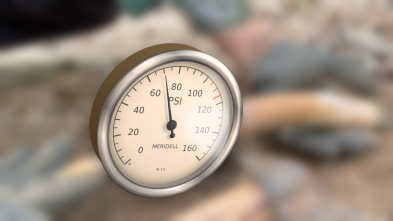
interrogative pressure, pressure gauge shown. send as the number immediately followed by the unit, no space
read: 70psi
